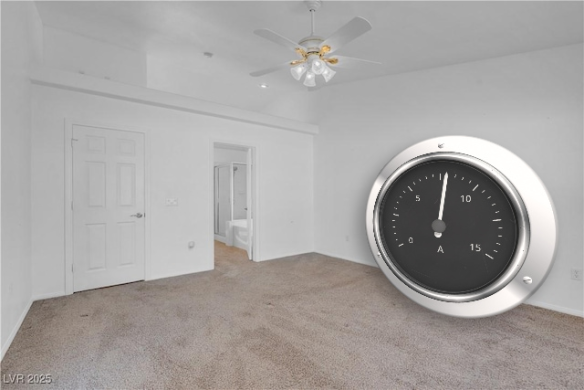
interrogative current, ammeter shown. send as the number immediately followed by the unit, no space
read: 8A
